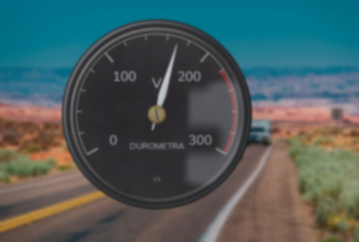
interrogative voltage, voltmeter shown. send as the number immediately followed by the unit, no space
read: 170V
